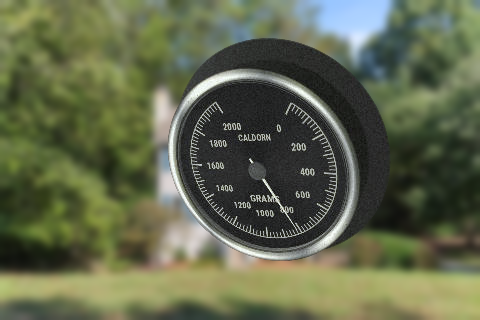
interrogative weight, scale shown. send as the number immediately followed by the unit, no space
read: 800g
